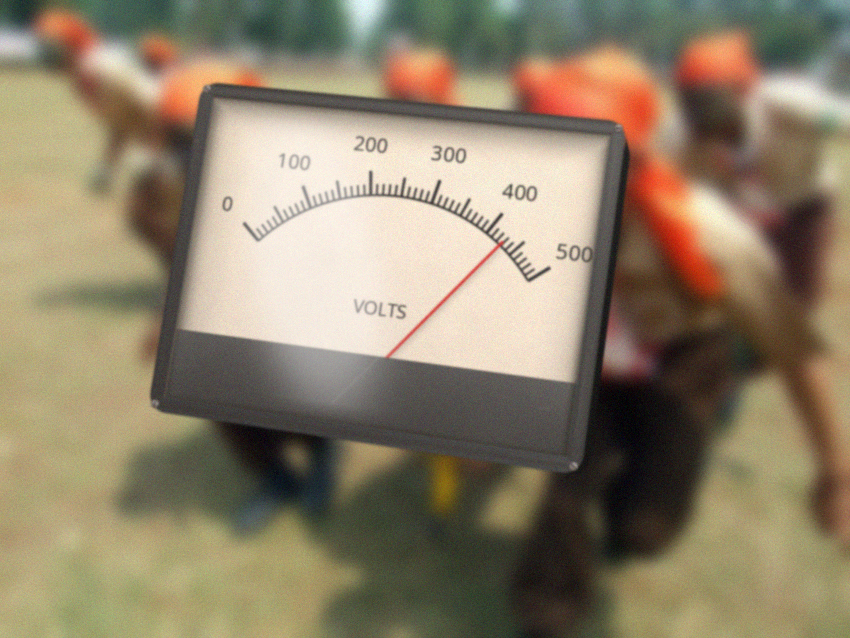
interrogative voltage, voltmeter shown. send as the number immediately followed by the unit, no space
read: 430V
